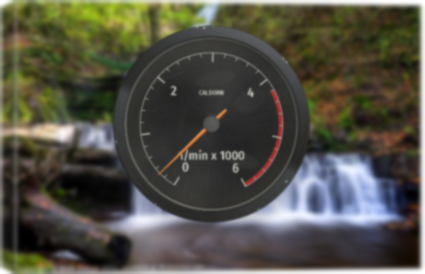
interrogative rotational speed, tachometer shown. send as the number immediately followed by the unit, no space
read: 300rpm
